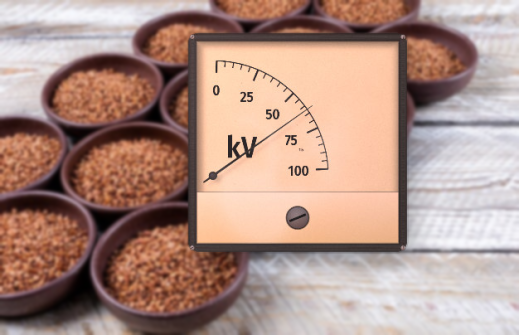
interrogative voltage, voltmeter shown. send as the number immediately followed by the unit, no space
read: 62.5kV
